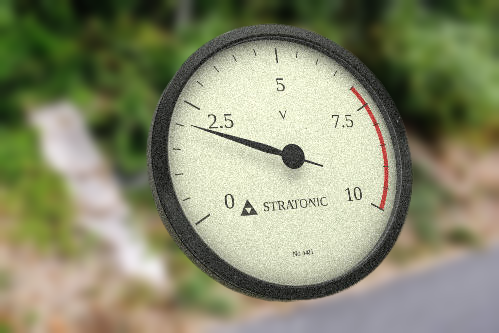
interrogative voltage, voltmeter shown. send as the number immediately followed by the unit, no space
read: 2V
